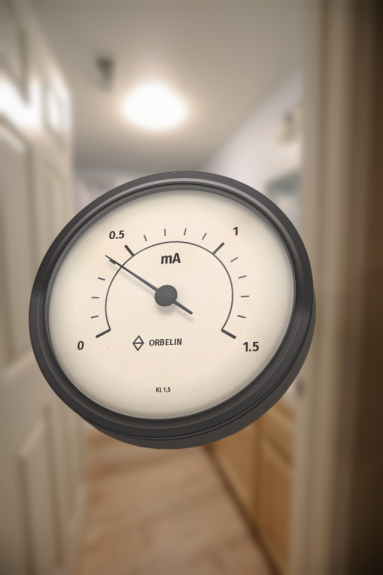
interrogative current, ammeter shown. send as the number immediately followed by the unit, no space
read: 0.4mA
